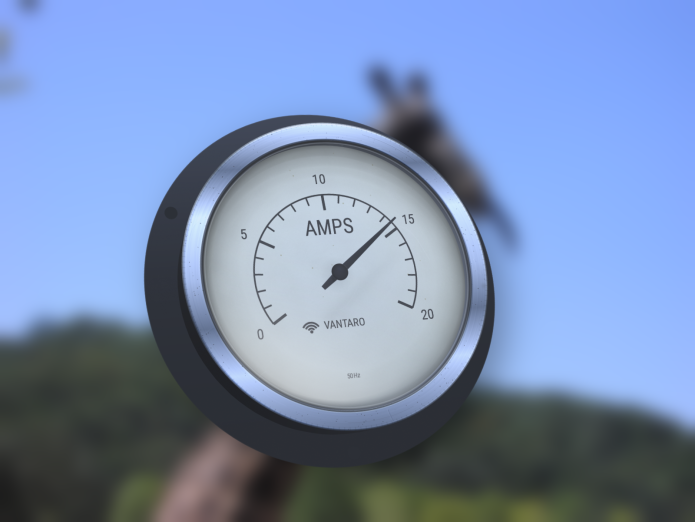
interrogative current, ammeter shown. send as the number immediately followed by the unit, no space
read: 14.5A
